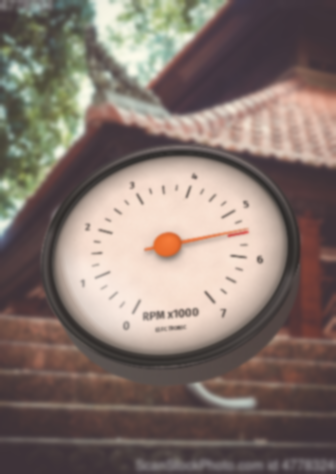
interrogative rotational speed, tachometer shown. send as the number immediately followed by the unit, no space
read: 5500rpm
